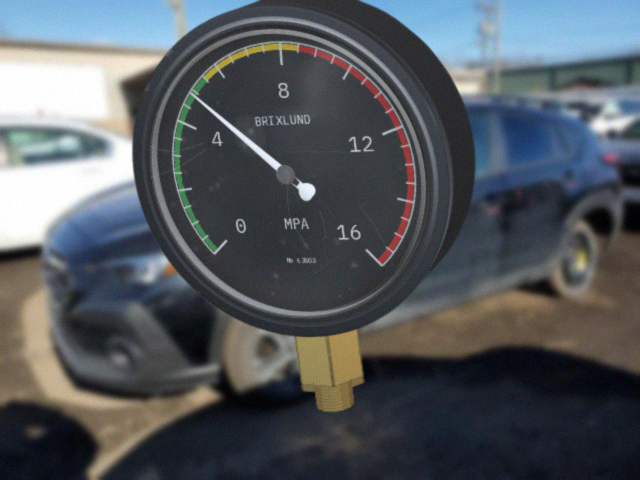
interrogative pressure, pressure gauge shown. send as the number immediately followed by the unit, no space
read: 5MPa
